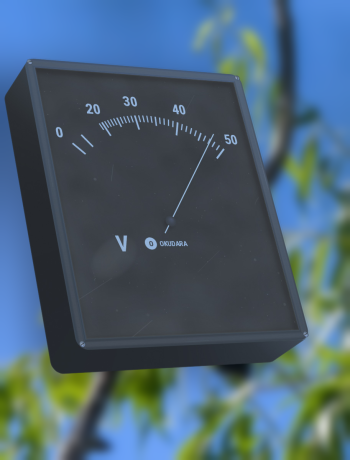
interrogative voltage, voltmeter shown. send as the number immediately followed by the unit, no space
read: 47V
